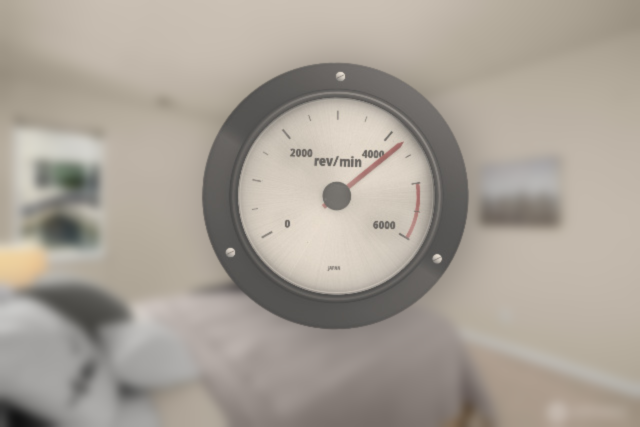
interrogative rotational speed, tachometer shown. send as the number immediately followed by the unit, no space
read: 4250rpm
